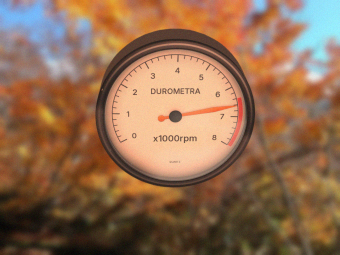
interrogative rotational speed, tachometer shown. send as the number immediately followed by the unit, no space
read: 6600rpm
